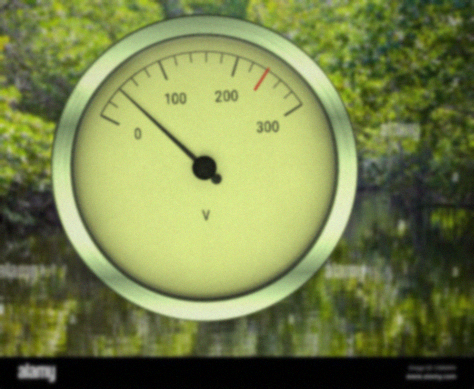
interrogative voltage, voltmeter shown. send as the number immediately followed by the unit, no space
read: 40V
